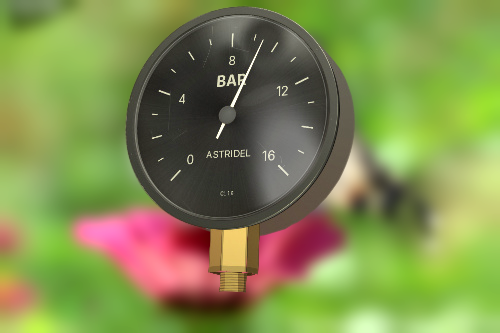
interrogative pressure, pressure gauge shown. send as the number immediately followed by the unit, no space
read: 9.5bar
